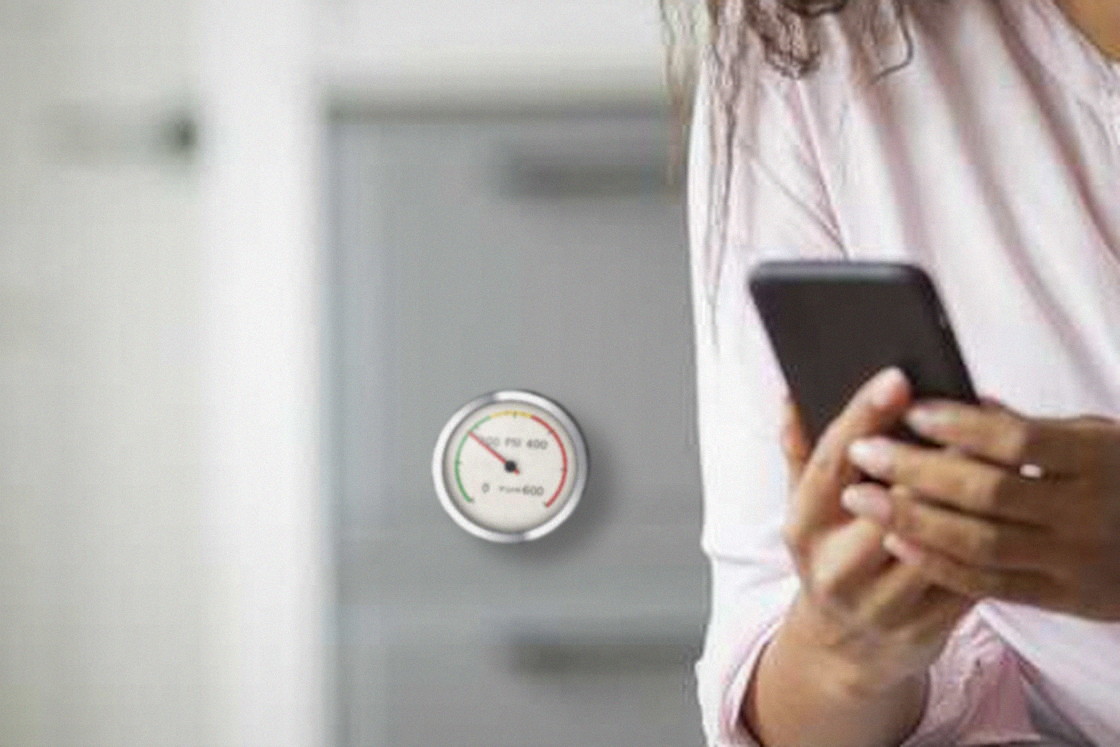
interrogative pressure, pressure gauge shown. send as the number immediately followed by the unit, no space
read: 180psi
